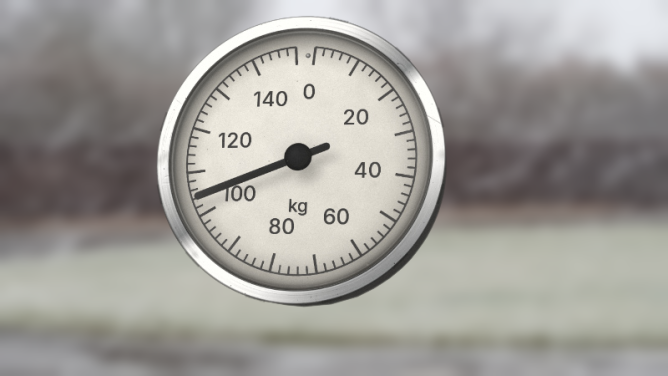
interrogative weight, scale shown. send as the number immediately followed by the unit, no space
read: 104kg
